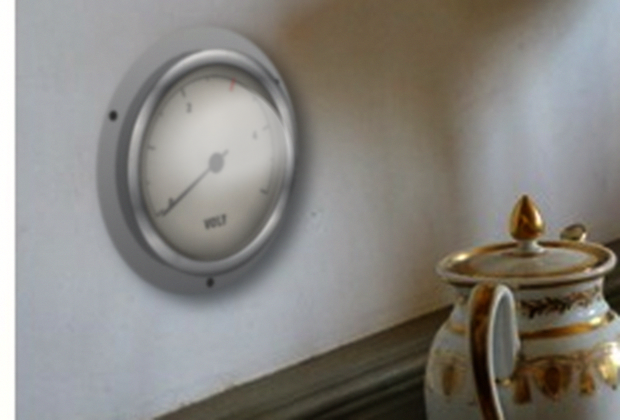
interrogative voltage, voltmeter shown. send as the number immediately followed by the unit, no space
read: 0V
